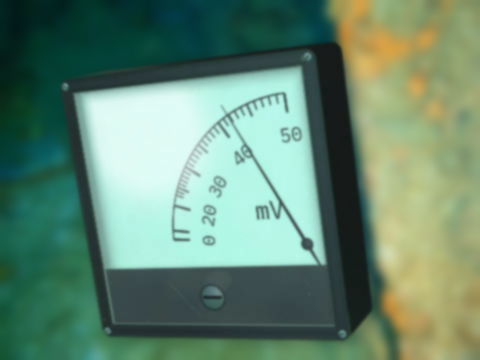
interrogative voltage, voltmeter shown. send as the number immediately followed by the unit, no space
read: 42mV
